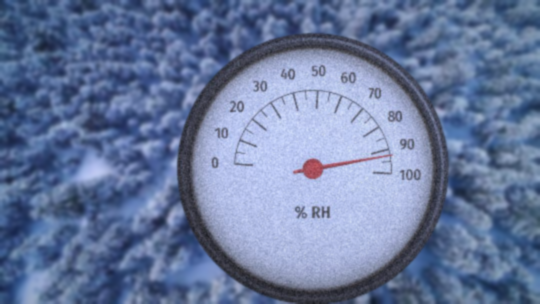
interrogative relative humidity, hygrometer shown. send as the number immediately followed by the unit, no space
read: 92.5%
